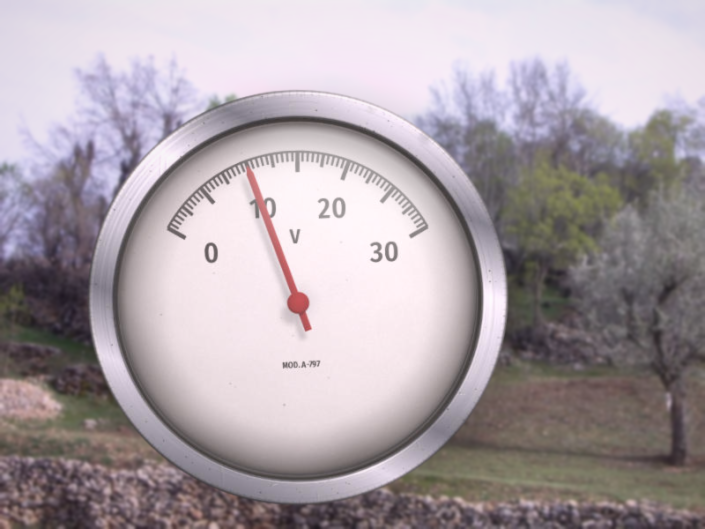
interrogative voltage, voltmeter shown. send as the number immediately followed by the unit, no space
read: 10V
